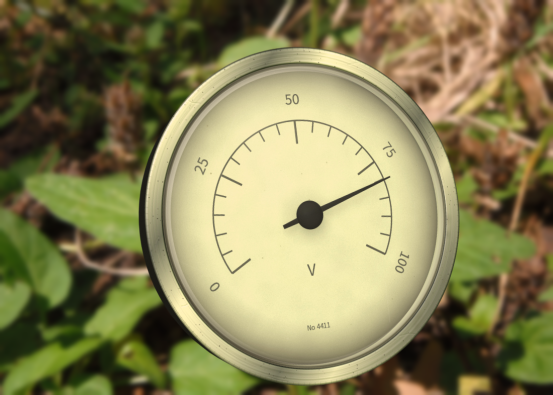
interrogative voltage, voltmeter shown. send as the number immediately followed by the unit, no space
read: 80V
